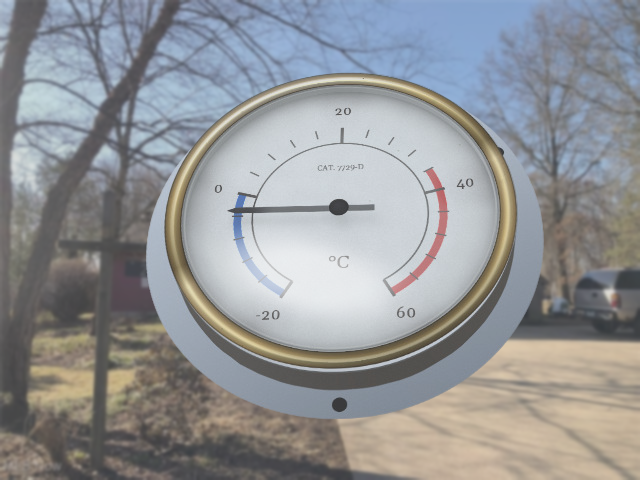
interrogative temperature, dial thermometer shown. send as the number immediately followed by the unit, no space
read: -4°C
